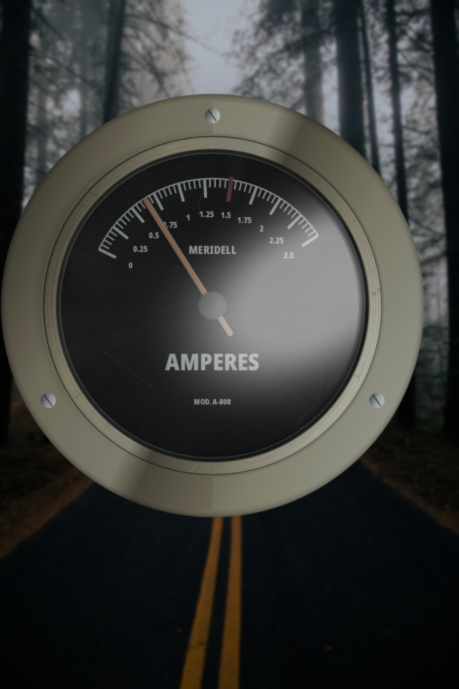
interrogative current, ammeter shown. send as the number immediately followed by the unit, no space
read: 0.65A
